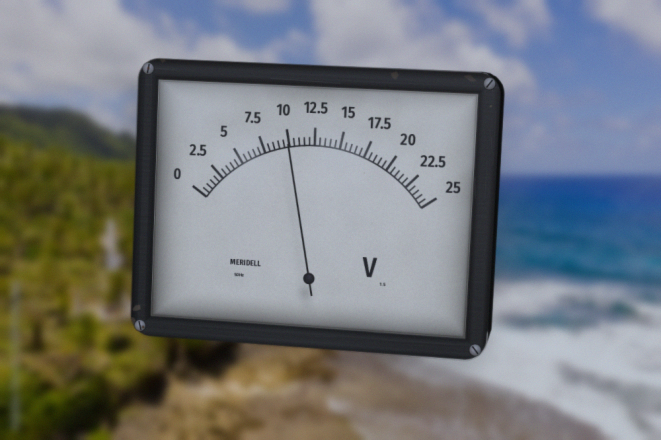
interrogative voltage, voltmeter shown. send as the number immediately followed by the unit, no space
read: 10V
